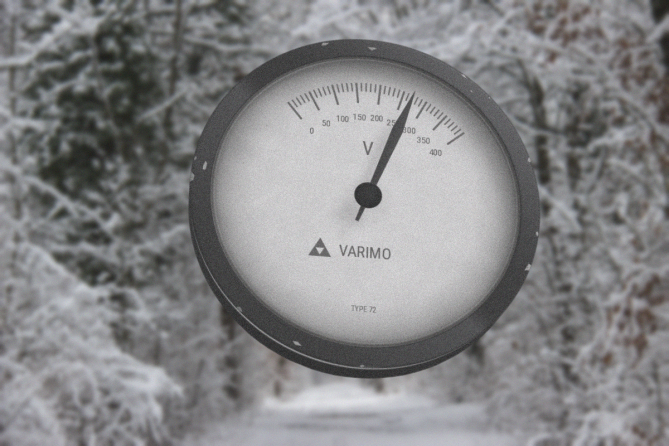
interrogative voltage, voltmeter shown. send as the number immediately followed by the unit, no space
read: 270V
